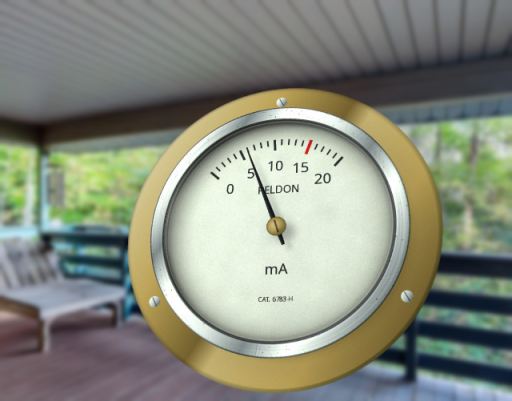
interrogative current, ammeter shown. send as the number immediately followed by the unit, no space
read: 6mA
